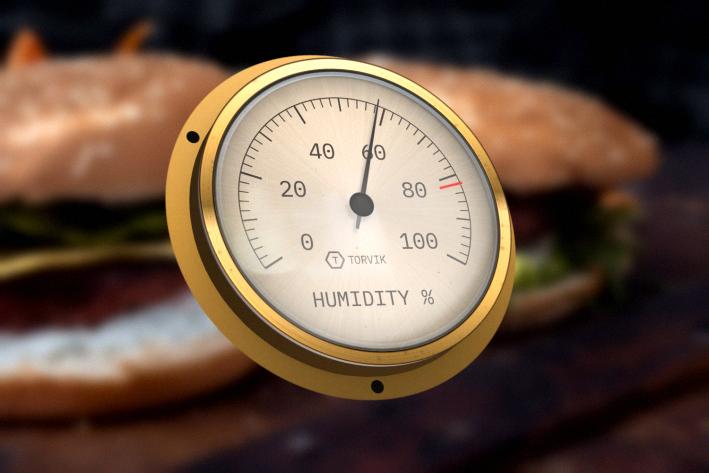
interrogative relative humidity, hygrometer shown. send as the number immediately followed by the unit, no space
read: 58%
